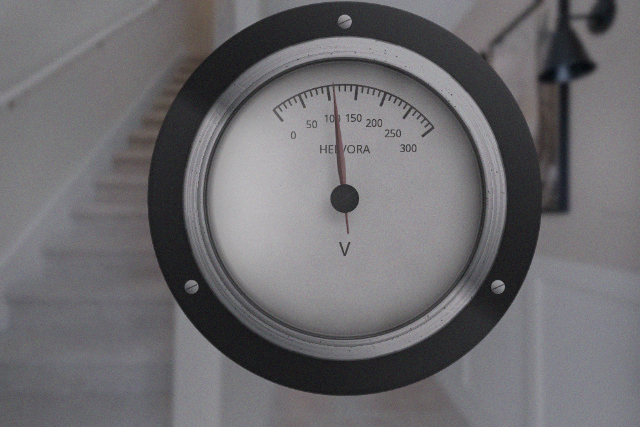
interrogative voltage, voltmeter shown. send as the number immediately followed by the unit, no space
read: 110V
